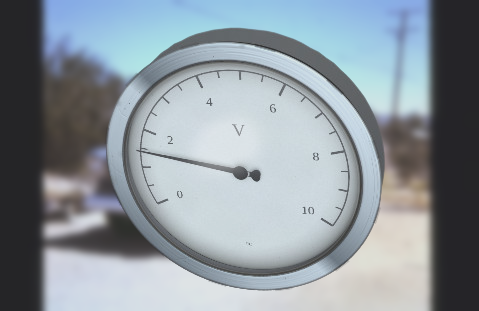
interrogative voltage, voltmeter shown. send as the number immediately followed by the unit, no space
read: 1.5V
